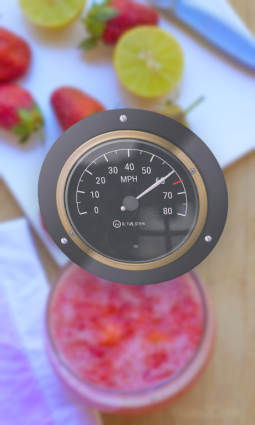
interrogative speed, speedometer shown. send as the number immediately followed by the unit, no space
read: 60mph
